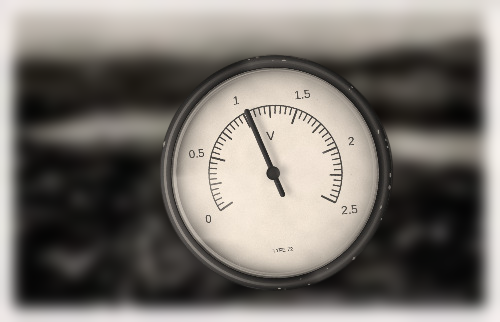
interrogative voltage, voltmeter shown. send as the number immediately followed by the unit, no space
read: 1.05V
